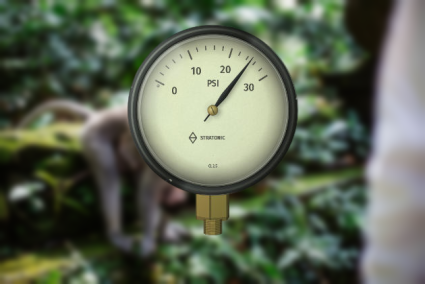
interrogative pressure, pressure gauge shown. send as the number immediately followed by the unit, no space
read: 25psi
